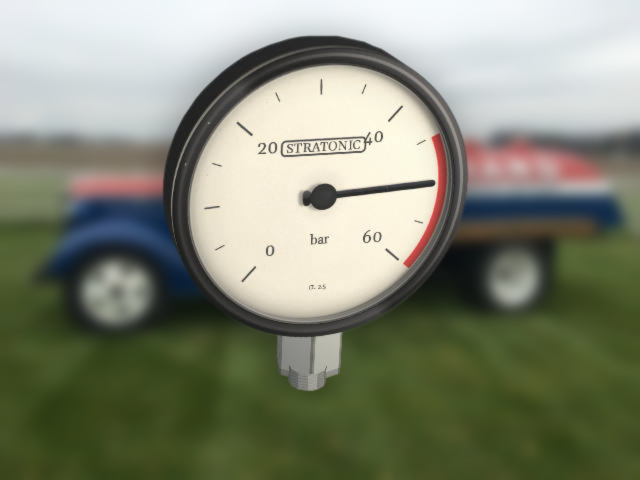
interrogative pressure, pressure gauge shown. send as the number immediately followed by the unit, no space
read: 50bar
